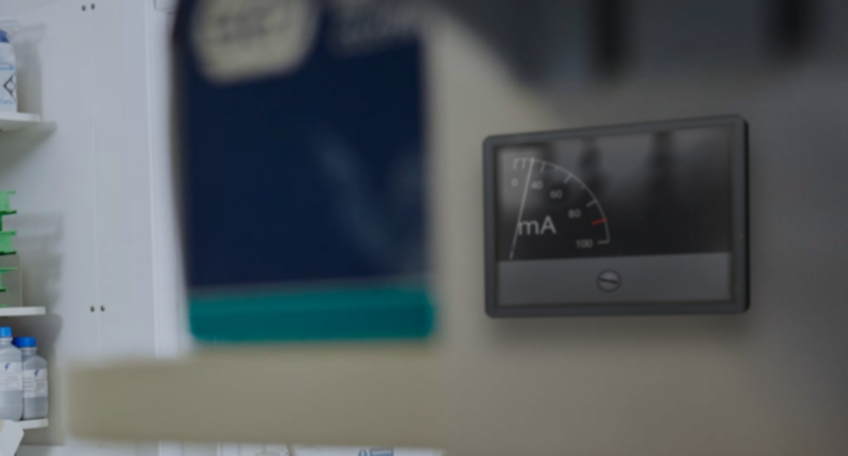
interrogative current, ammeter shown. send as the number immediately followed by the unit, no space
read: 30mA
